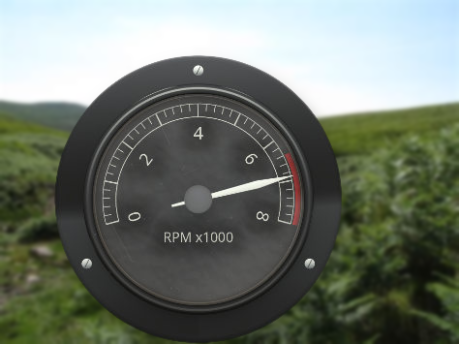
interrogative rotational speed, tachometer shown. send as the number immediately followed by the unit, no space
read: 6900rpm
